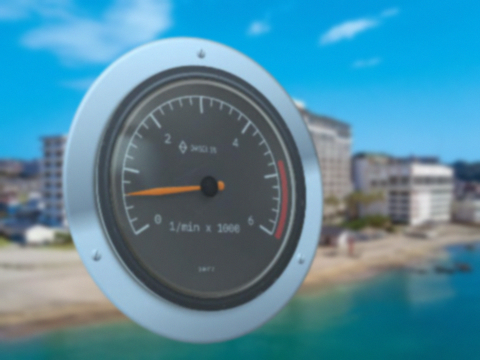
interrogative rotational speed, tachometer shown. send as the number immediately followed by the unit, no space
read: 600rpm
